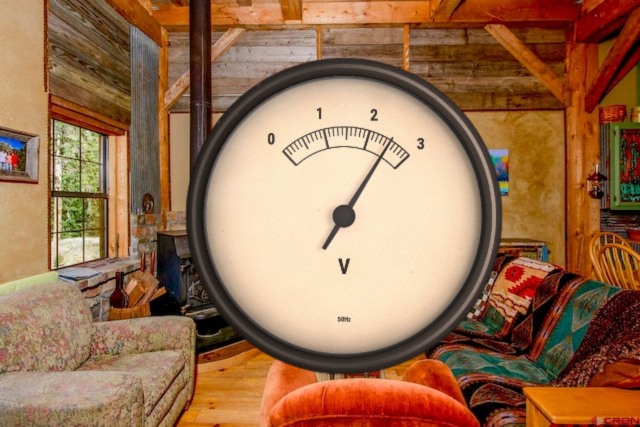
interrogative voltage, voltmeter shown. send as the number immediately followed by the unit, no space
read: 2.5V
